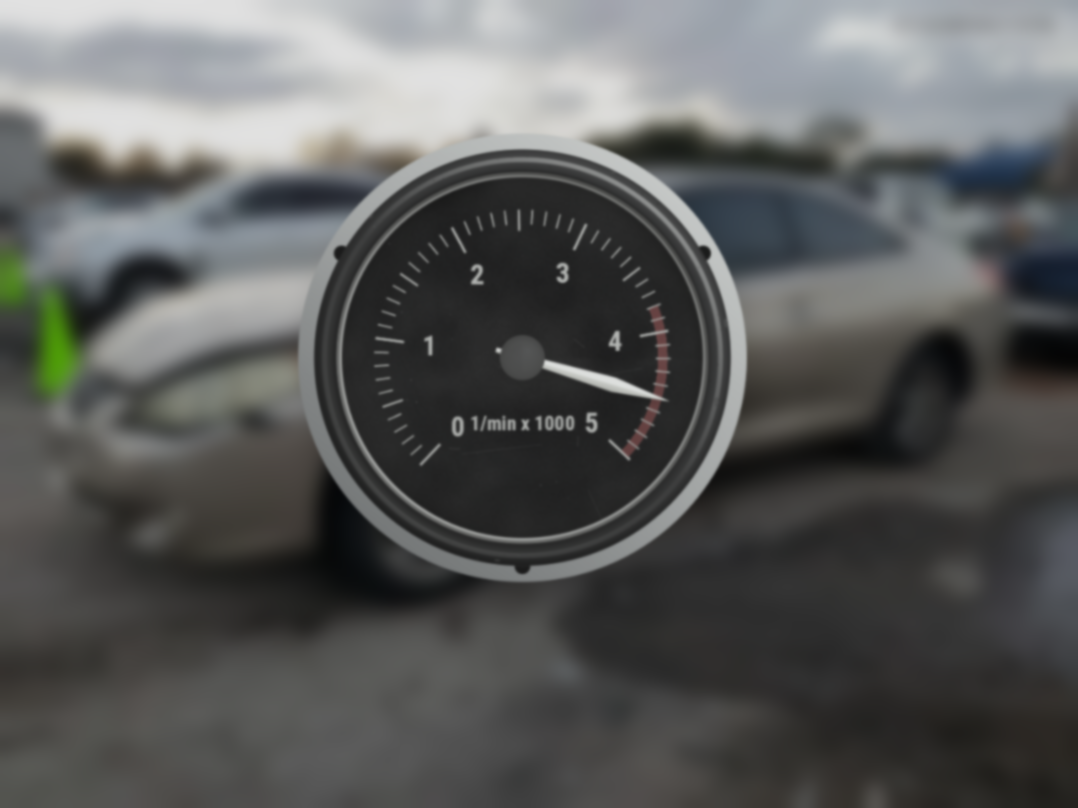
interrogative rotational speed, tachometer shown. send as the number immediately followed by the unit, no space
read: 4500rpm
